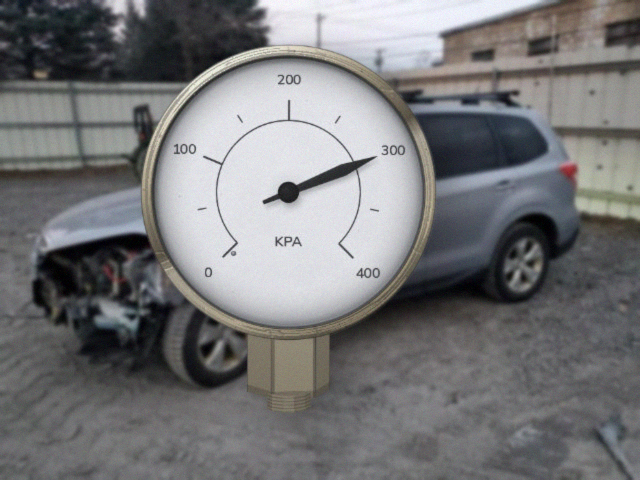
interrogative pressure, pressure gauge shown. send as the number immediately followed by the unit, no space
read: 300kPa
